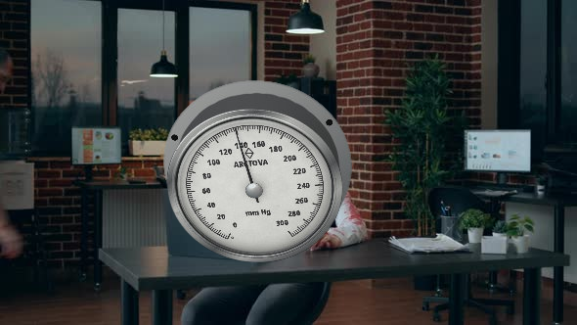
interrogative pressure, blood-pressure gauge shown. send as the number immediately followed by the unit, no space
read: 140mmHg
